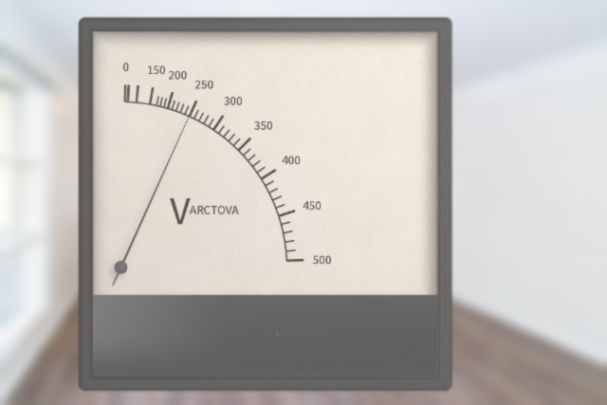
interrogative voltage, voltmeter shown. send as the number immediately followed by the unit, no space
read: 250V
